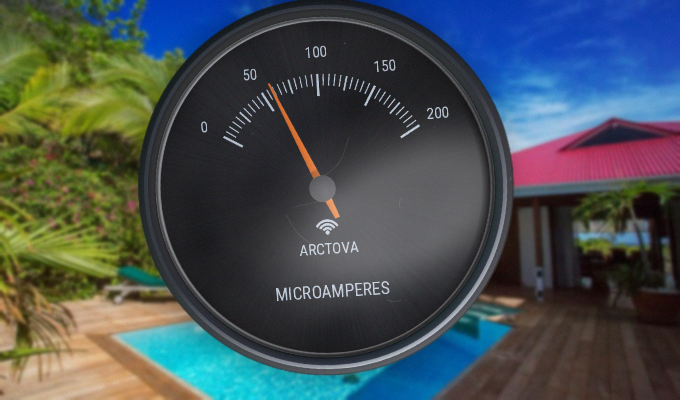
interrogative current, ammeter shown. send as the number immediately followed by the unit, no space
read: 60µA
